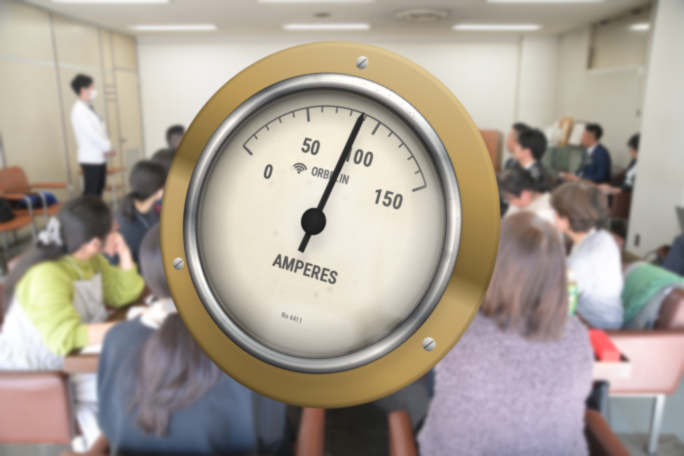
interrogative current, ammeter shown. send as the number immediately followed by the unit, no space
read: 90A
